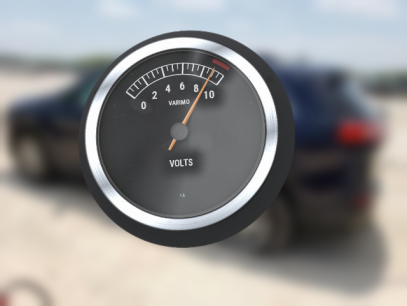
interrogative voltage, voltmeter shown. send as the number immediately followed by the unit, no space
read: 9V
